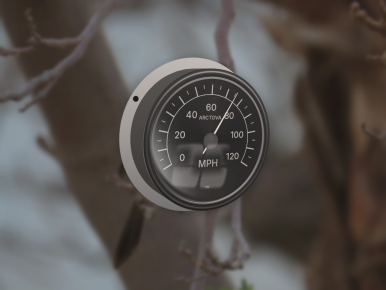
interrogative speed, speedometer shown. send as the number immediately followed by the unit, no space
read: 75mph
